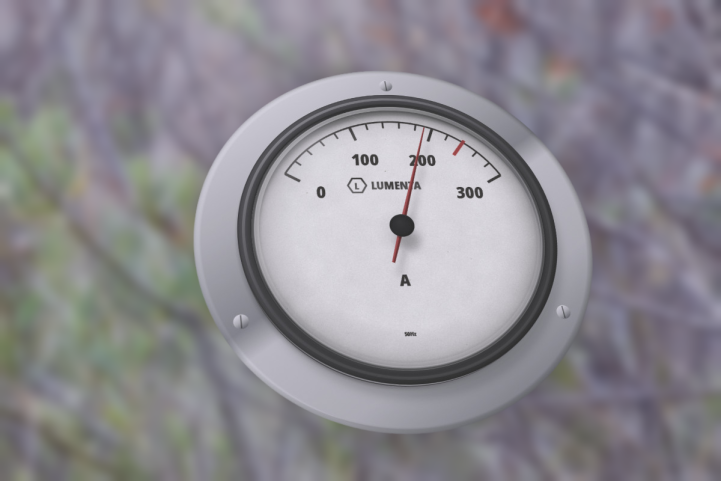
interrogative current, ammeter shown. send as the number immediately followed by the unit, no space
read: 190A
